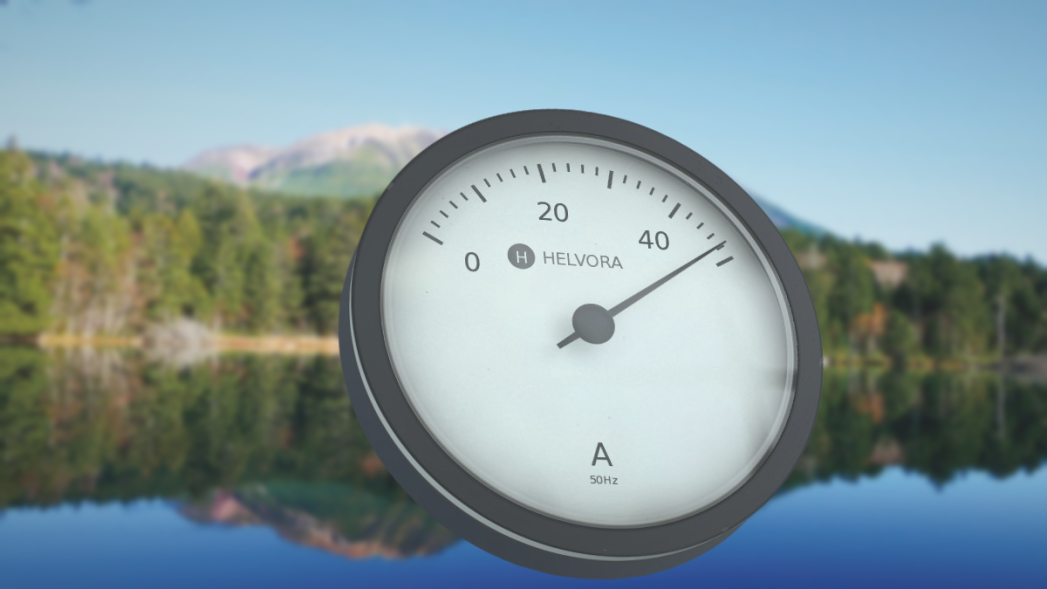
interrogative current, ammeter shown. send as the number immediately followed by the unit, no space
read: 48A
